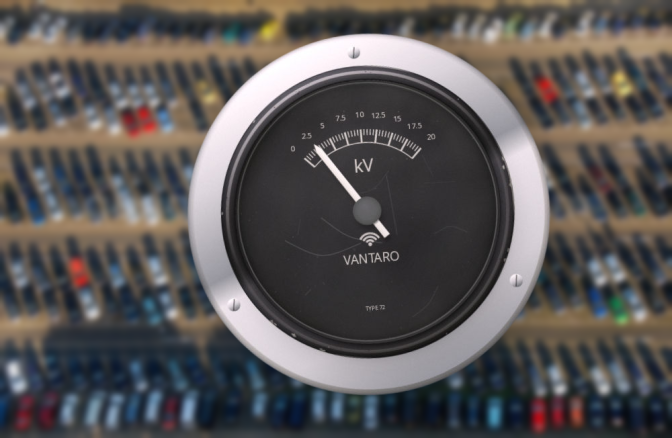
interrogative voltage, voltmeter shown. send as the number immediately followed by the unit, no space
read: 2.5kV
